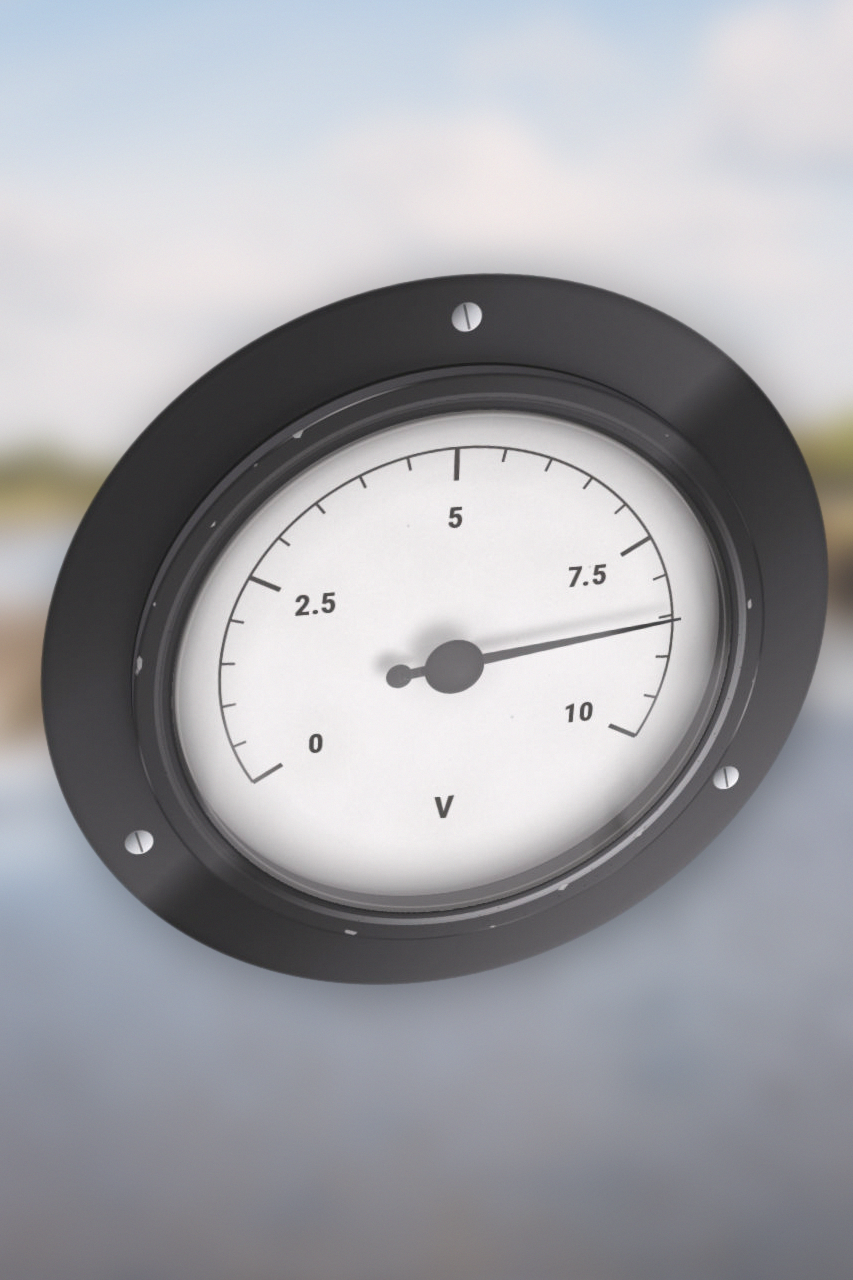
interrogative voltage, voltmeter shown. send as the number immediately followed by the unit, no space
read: 8.5V
